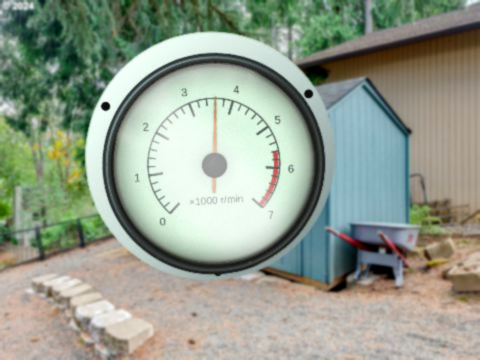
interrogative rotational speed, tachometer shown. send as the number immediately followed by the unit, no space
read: 3600rpm
